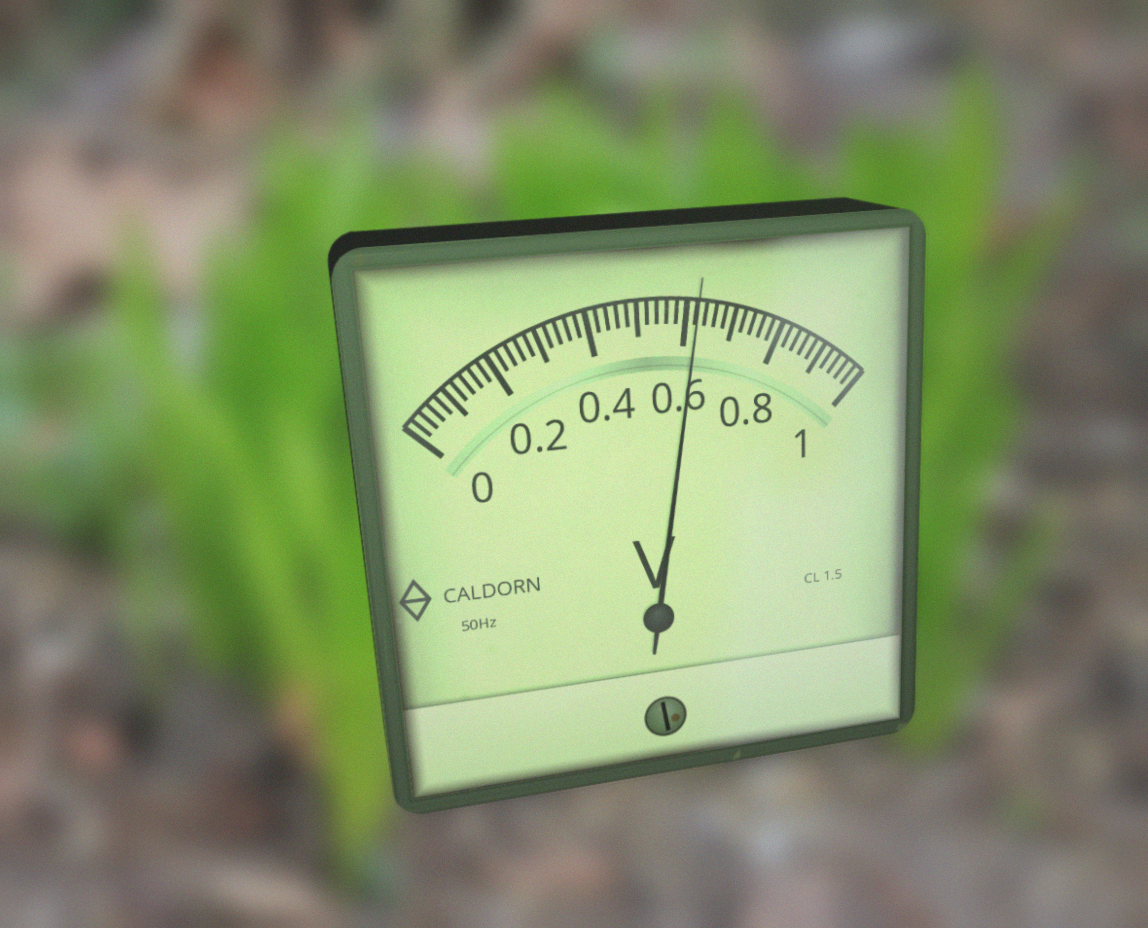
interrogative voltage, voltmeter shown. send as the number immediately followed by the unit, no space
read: 0.62V
